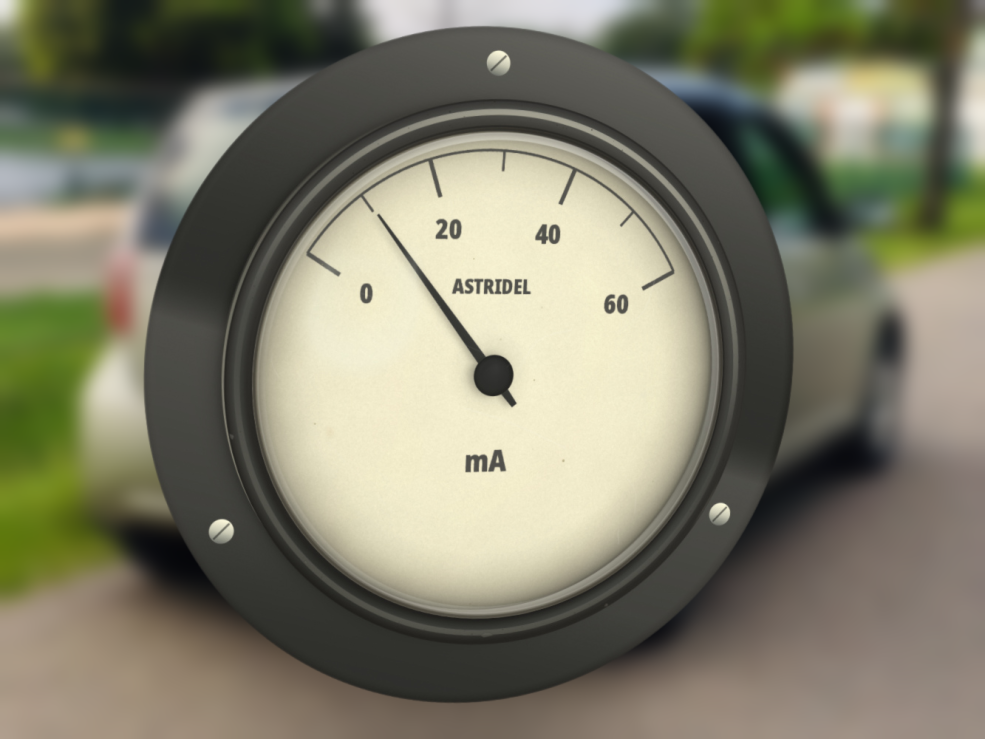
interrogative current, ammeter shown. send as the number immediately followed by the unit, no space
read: 10mA
